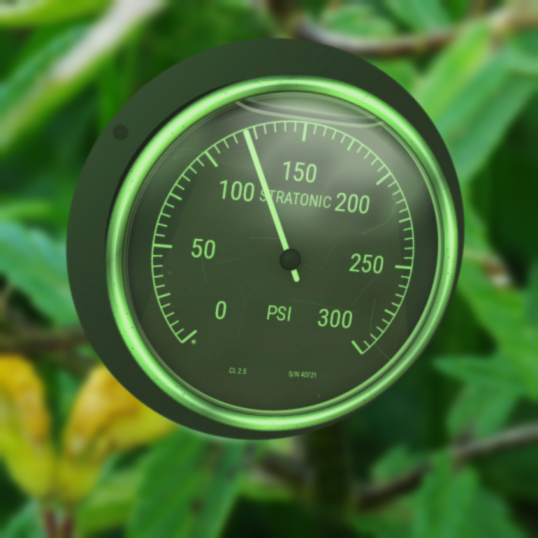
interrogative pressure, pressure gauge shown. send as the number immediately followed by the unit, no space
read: 120psi
